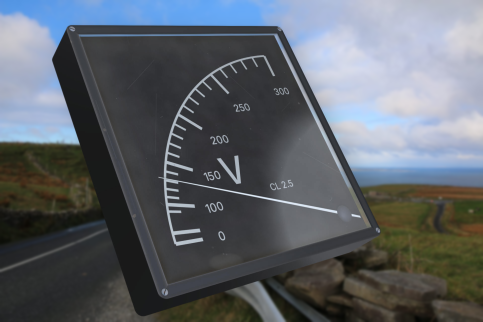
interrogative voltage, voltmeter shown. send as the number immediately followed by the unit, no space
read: 130V
